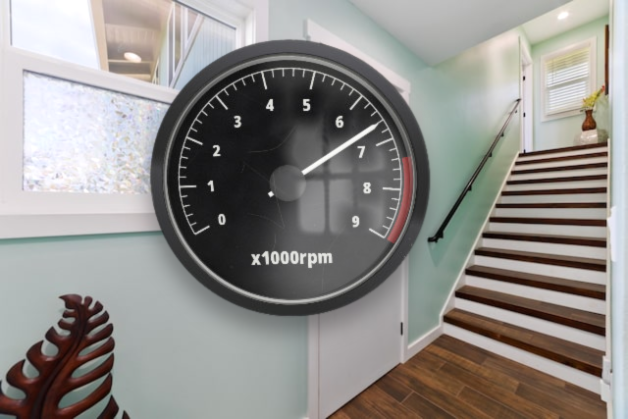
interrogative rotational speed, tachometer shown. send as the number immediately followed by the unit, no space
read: 6600rpm
